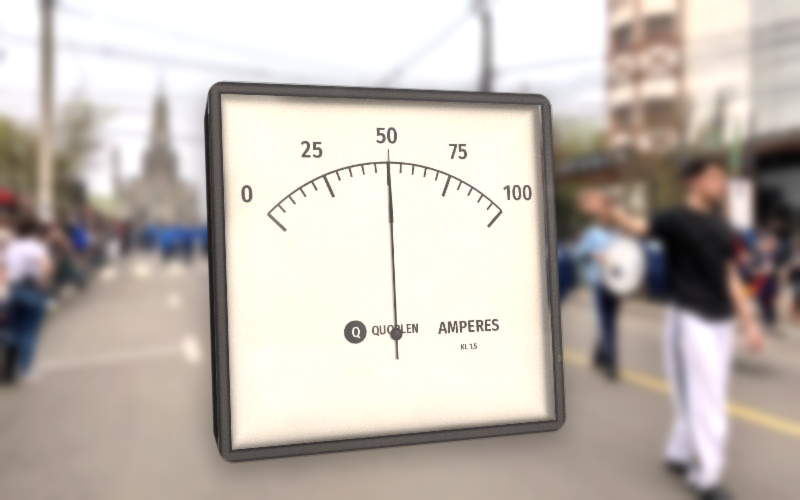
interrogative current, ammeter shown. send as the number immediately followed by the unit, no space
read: 50A
